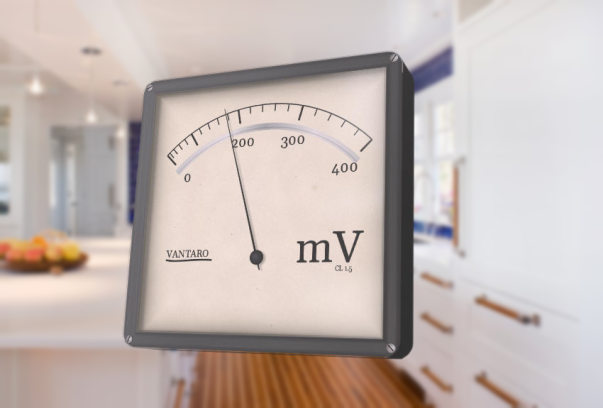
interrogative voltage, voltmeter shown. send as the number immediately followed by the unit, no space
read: 180mV
